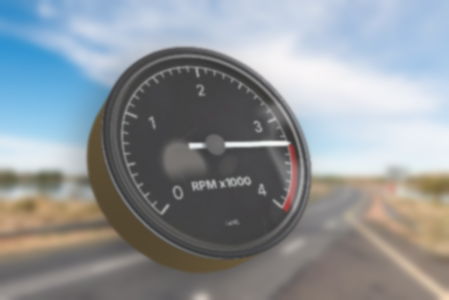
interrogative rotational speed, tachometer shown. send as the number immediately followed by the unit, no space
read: 3300rpm
